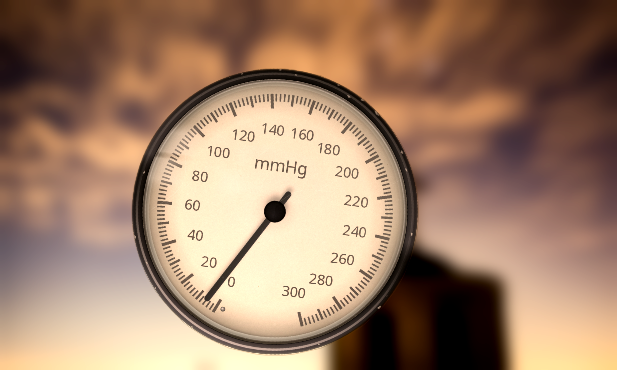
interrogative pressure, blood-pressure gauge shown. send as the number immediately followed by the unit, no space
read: 6mmHg
